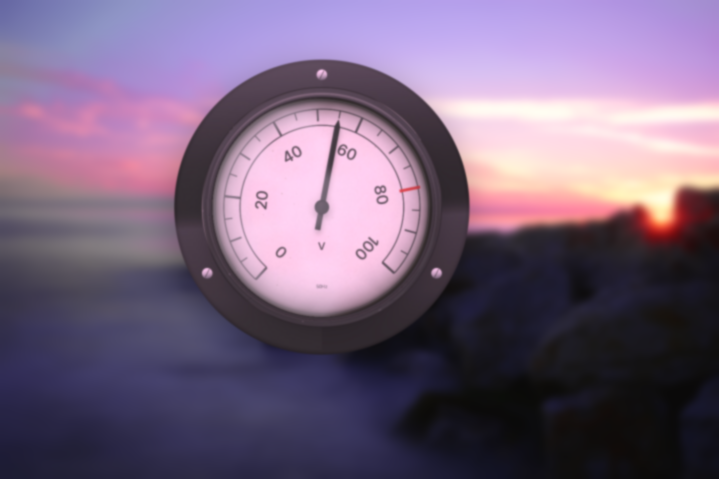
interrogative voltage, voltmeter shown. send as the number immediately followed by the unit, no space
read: 55V
